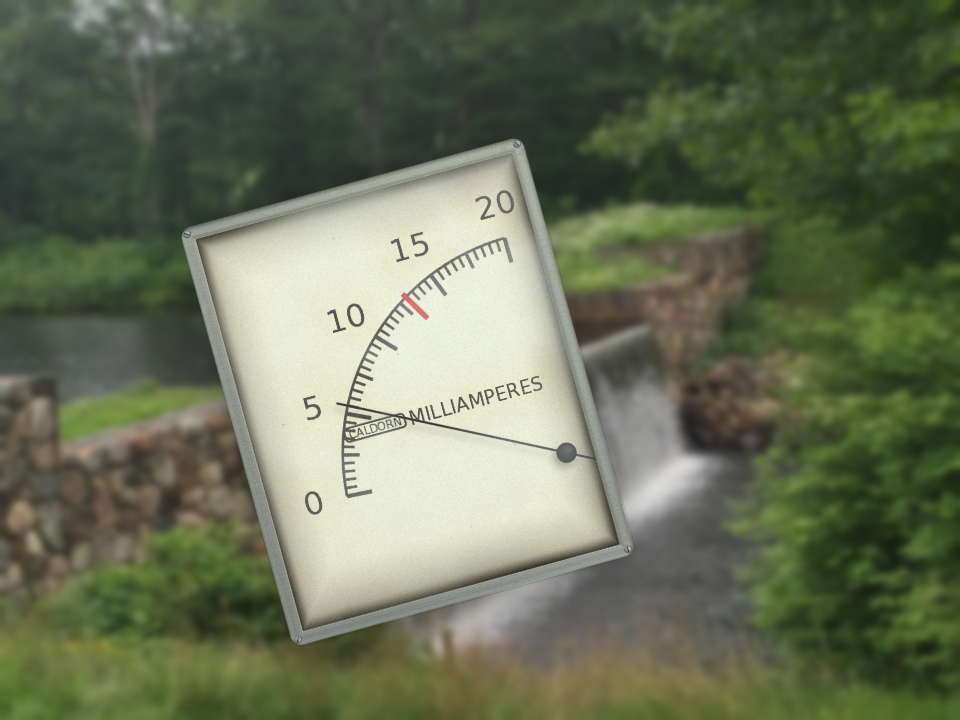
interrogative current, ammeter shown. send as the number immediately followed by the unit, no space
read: 5.5mA
